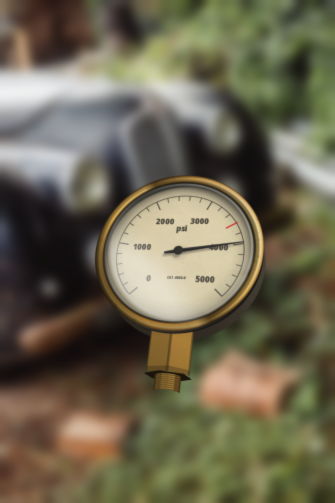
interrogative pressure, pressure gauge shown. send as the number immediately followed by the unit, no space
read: 4000psi
